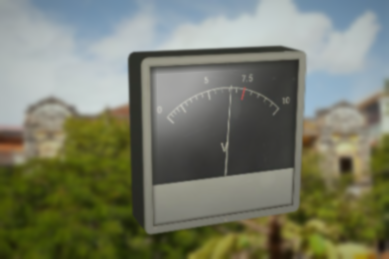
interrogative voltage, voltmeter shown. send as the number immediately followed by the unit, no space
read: 6.5V
